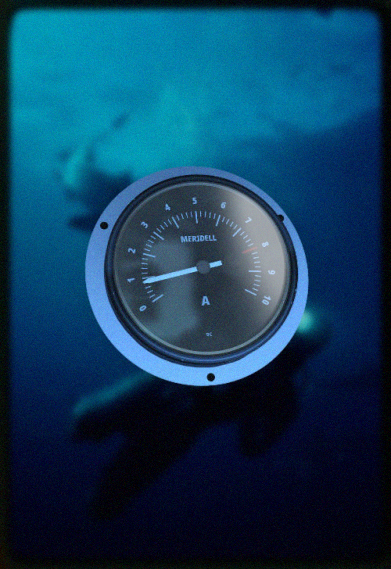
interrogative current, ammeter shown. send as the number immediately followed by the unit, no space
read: 0.8A
